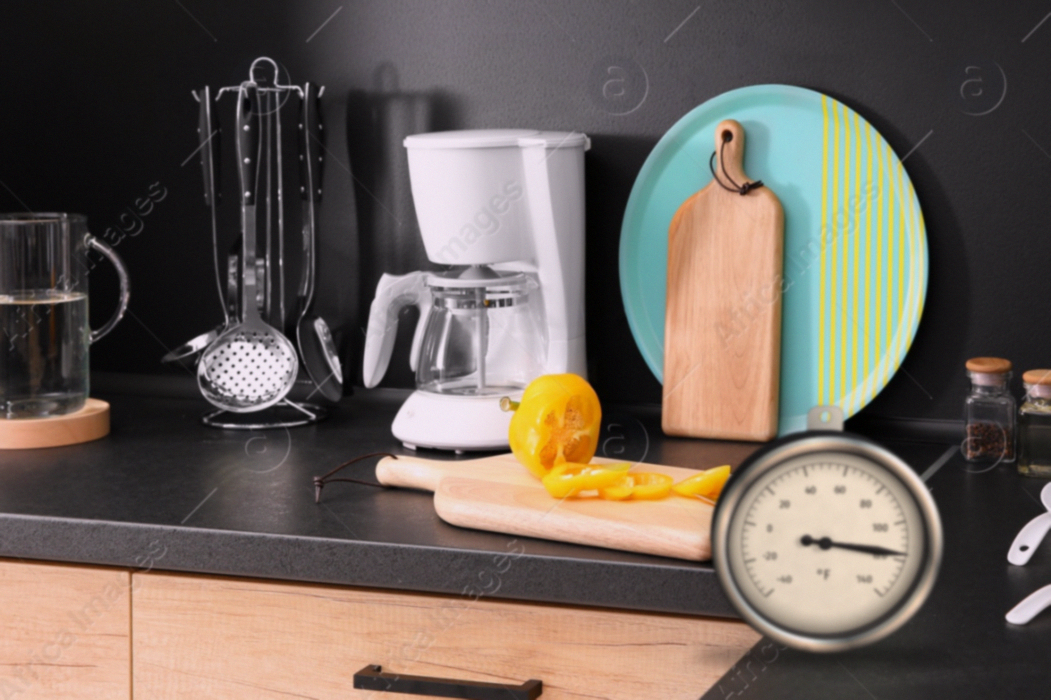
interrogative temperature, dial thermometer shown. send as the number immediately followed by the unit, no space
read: 116°F
